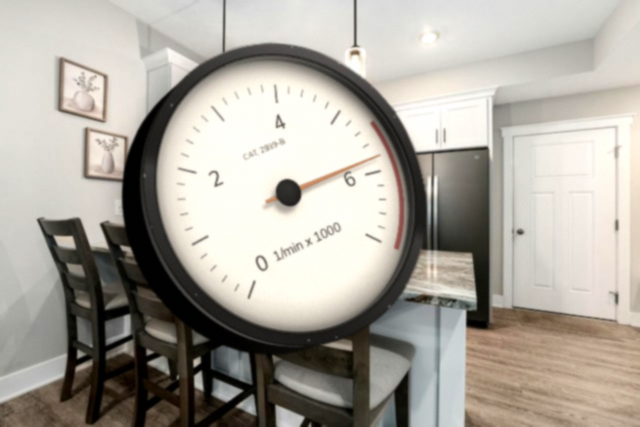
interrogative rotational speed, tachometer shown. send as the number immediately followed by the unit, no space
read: 5800rpm
